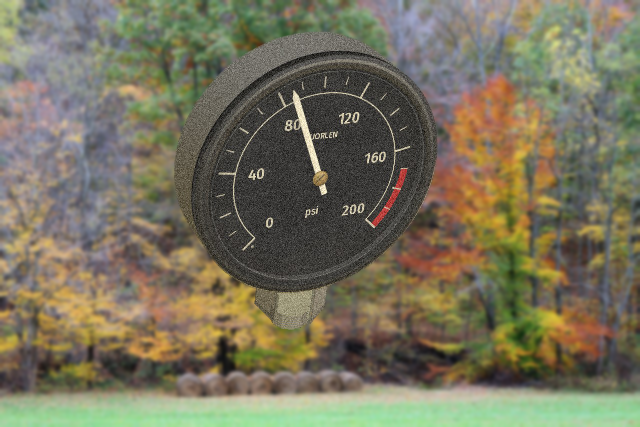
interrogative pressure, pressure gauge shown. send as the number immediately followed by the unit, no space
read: 85psi
